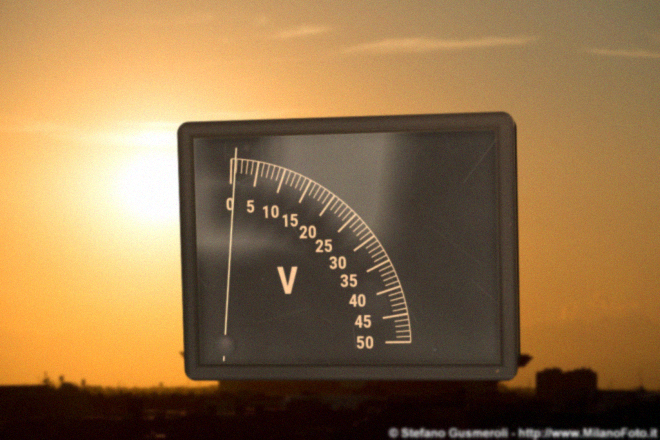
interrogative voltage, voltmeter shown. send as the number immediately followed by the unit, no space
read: 1V
